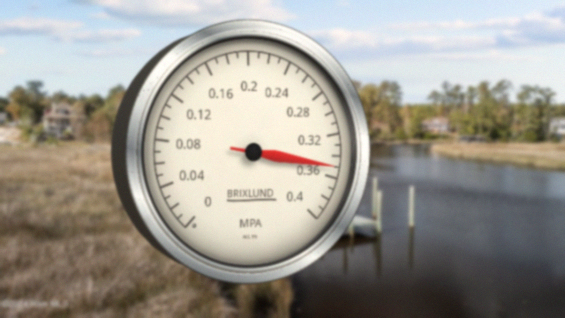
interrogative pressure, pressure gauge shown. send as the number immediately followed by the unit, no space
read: 0.35MPa
